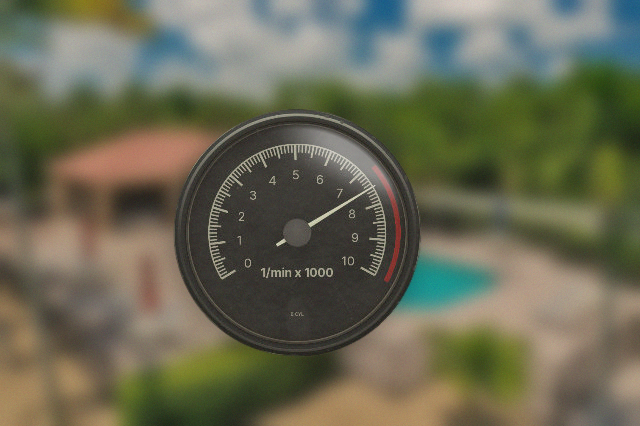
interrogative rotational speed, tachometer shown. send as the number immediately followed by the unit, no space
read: 7500rpm
